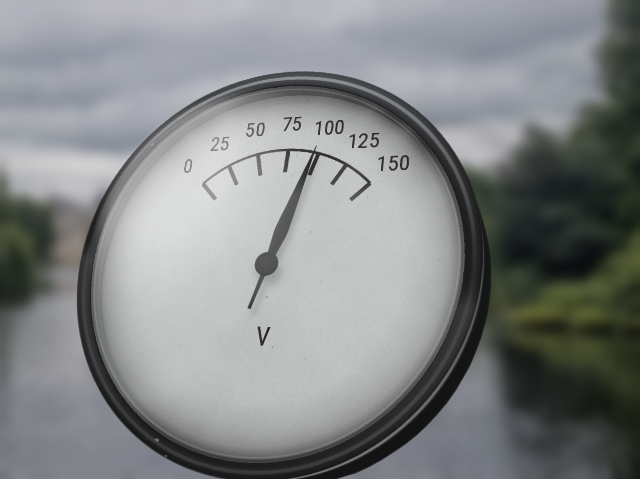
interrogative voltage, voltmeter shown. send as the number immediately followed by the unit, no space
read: 100V
